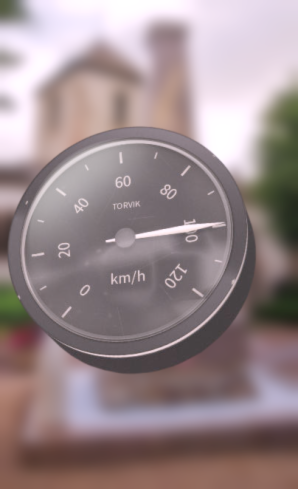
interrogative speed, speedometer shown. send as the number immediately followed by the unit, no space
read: 100km/h
